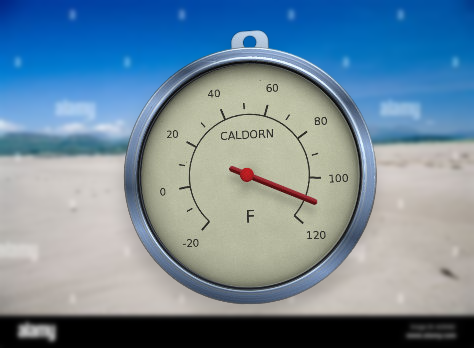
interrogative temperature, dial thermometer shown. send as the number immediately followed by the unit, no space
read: 110°F
